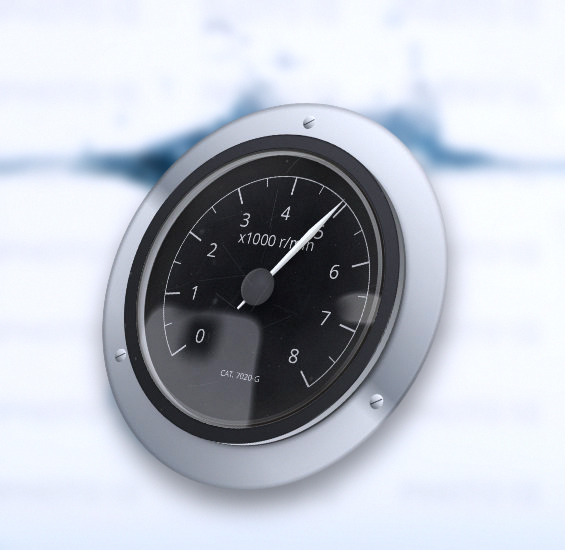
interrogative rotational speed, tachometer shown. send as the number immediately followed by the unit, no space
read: 5000rpm
